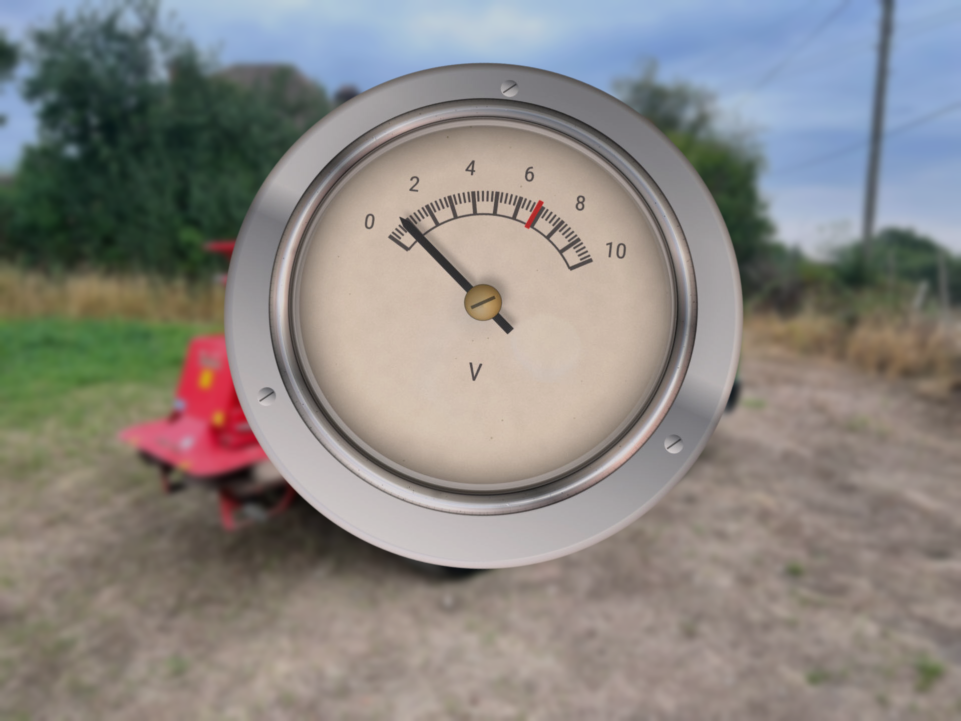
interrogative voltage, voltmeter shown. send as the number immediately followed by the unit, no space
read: 0.8V
